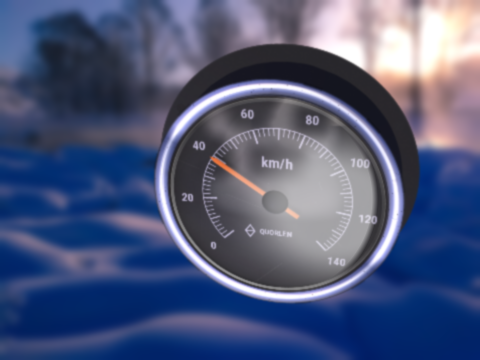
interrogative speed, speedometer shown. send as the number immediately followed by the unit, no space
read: 40km/h
